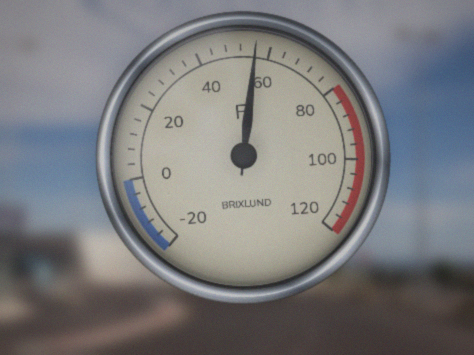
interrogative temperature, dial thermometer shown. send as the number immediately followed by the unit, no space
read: 56°F
